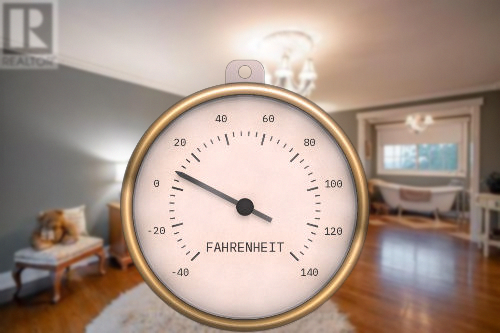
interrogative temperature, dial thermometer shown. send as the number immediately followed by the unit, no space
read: 8°F
